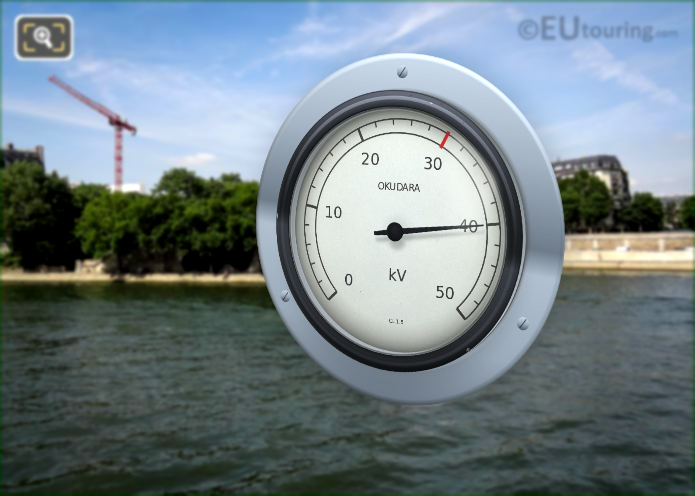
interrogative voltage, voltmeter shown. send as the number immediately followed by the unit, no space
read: 40kV
